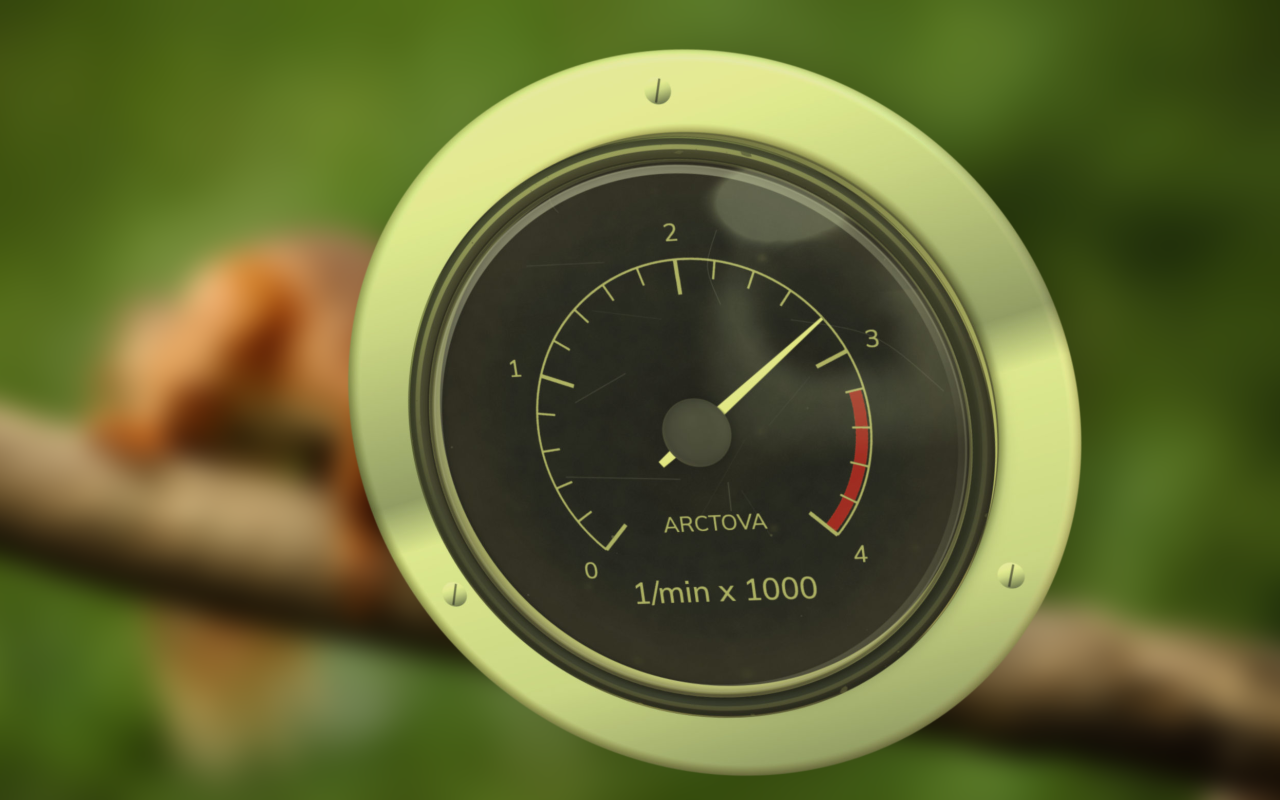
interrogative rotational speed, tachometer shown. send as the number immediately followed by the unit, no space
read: 2800rpm
